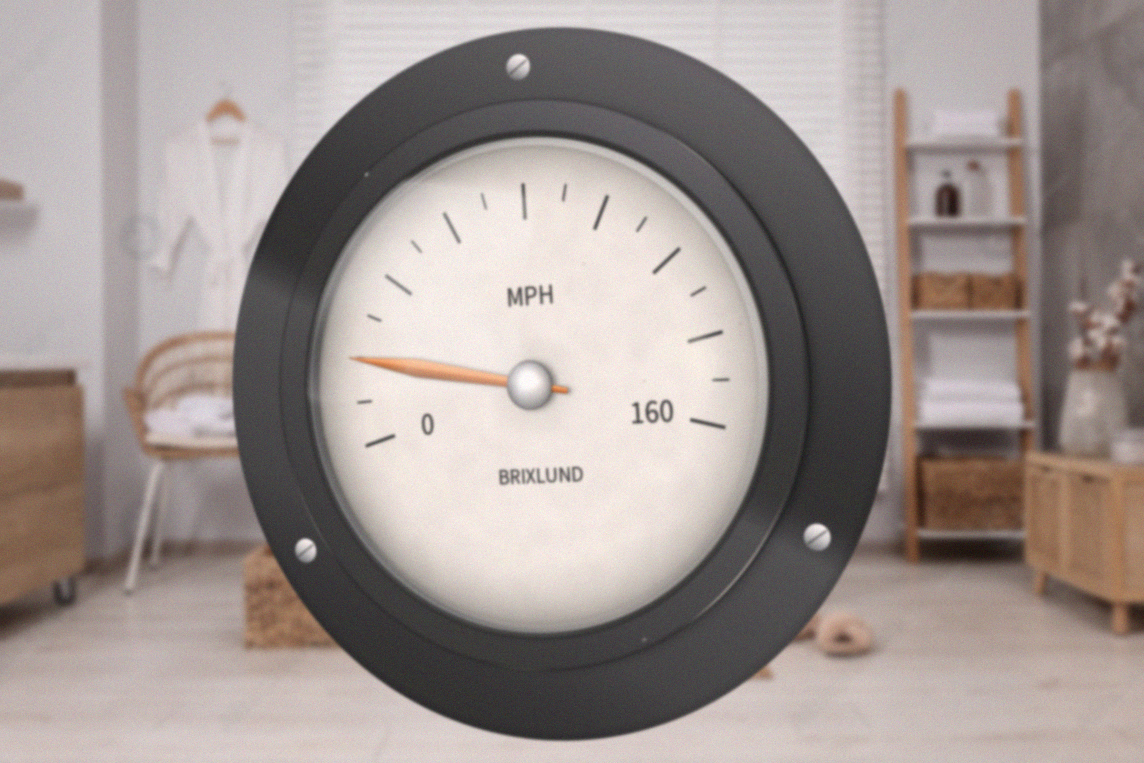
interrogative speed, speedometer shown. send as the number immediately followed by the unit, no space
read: 20mph
